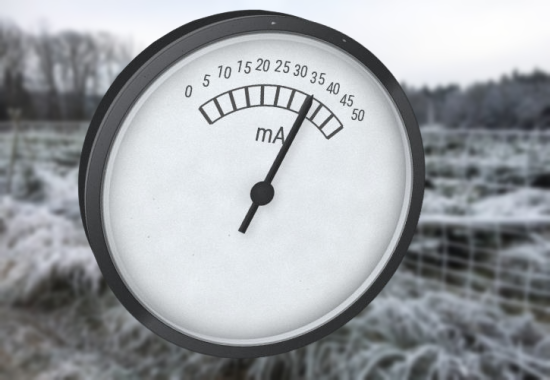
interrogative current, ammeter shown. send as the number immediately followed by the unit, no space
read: 35mA
